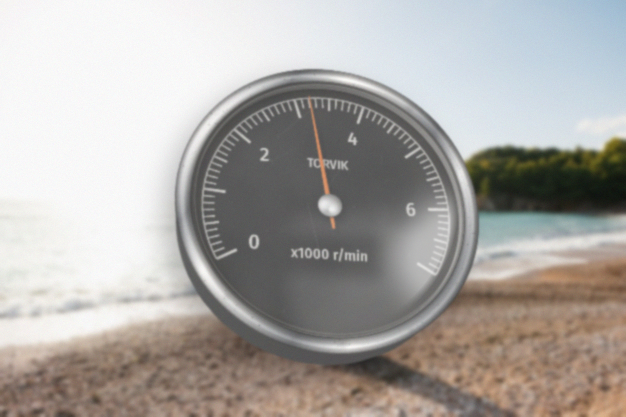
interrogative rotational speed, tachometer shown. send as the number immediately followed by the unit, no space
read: 3200rpm
